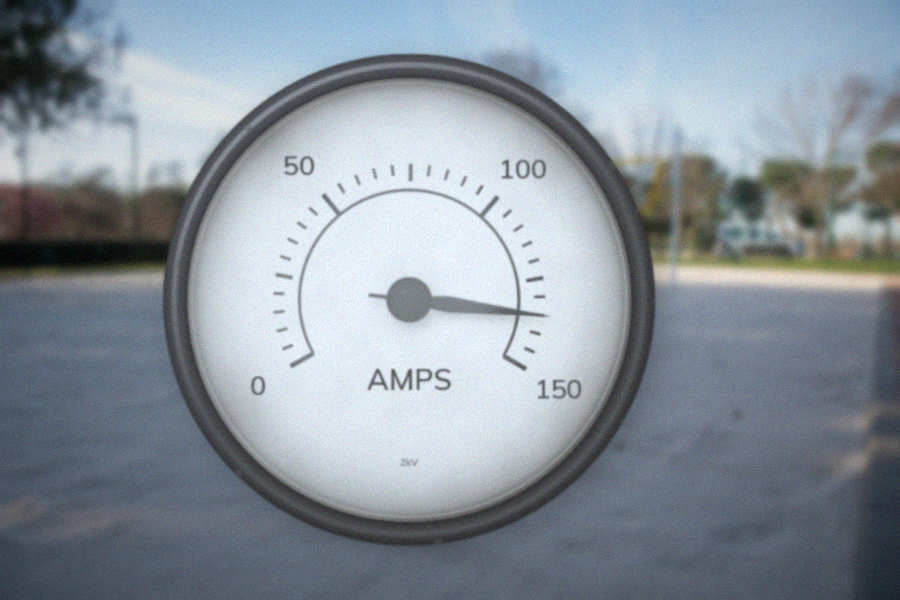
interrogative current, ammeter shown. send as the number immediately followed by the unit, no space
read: 135A
